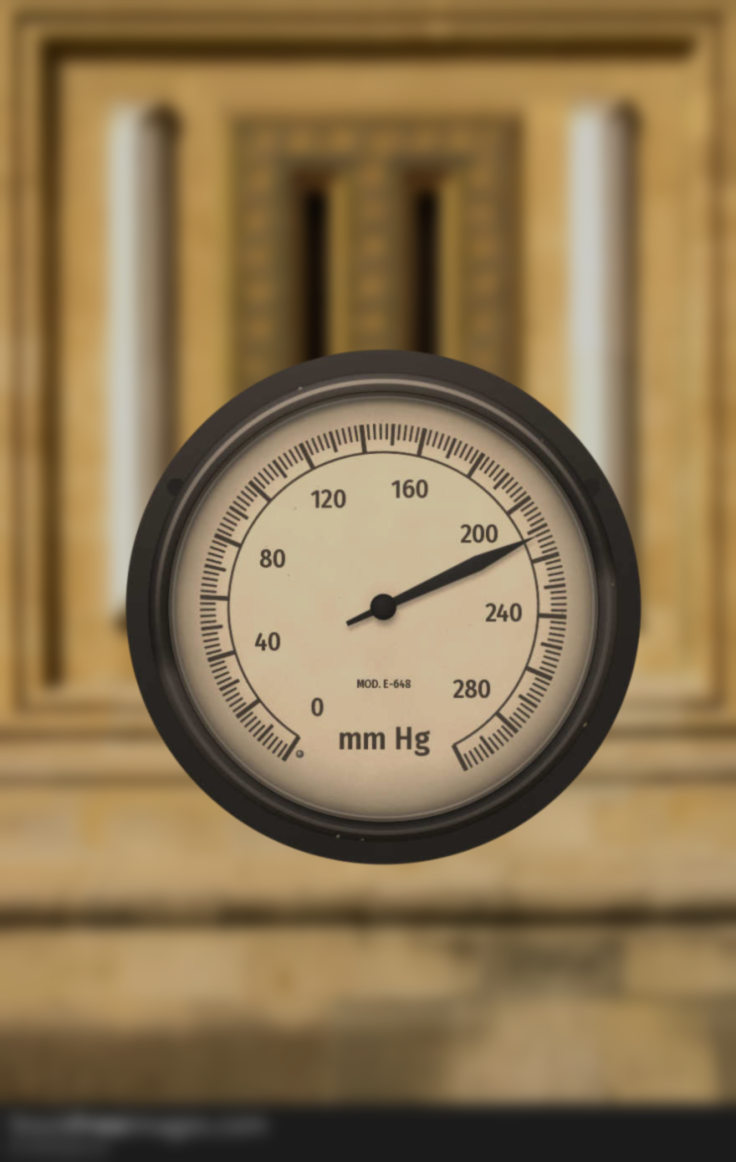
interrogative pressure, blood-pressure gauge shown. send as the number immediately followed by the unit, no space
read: 212mmHg
